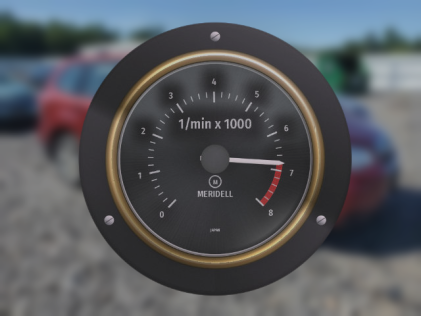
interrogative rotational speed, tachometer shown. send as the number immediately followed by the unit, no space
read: 6800rpm
